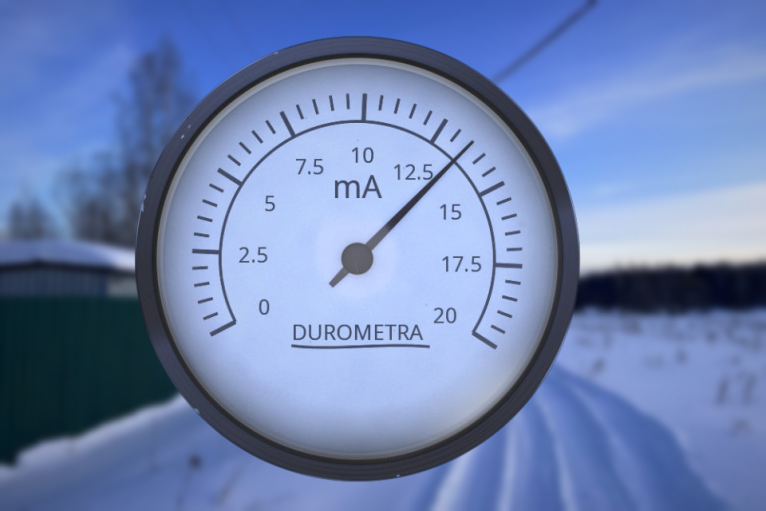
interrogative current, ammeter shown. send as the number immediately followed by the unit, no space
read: 13.5mA
